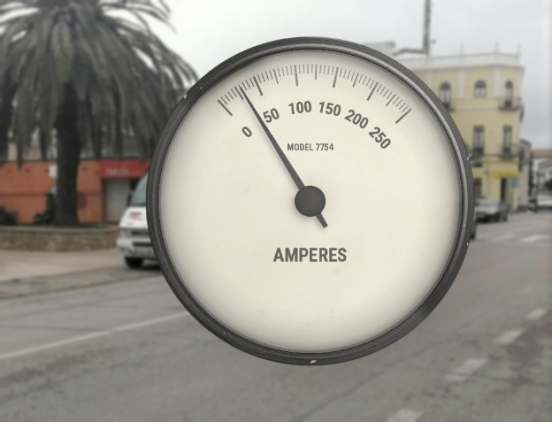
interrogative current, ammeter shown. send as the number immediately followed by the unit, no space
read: 30A
